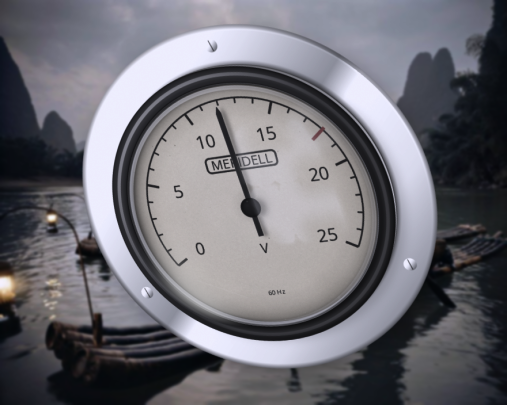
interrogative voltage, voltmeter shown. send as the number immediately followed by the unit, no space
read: 12V
